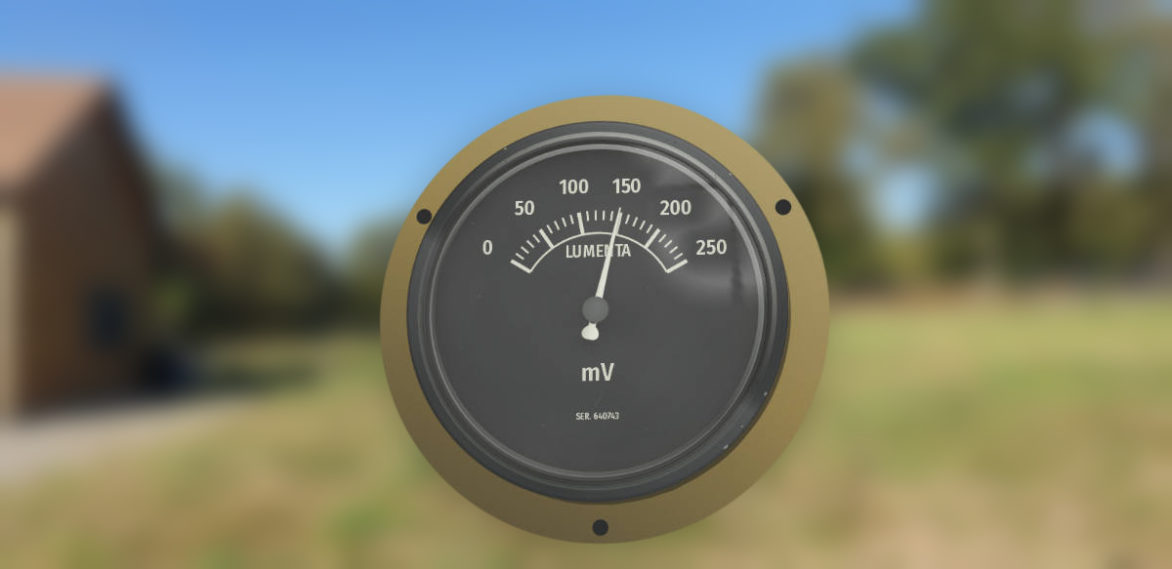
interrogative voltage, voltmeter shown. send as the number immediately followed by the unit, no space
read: 150mV
